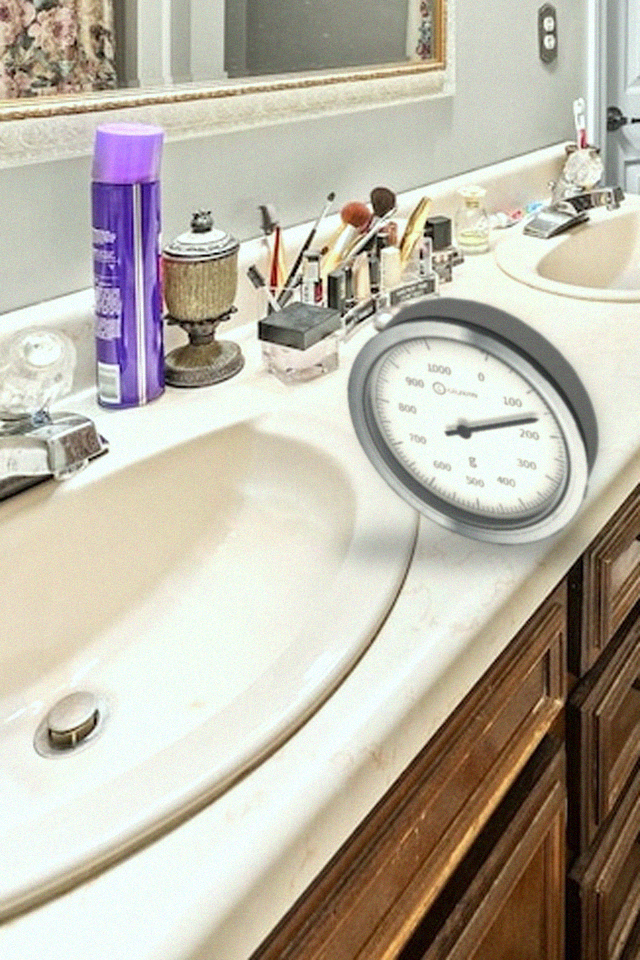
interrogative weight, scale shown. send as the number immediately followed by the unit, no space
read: 150g
